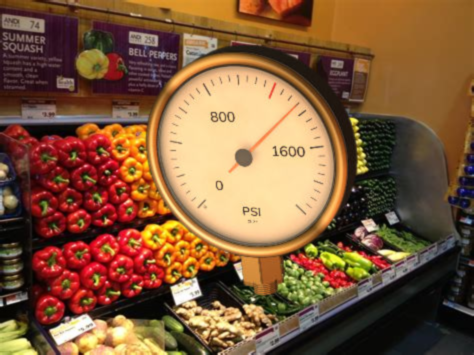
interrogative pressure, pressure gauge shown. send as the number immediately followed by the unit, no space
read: 1350psi
